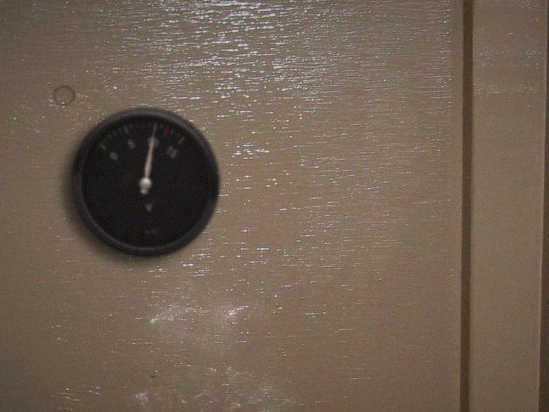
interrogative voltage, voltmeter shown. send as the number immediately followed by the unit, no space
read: 10V
